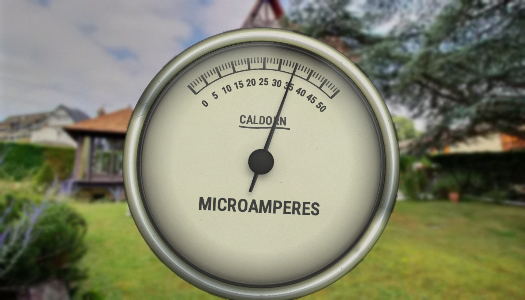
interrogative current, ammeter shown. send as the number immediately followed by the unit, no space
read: 35µA
